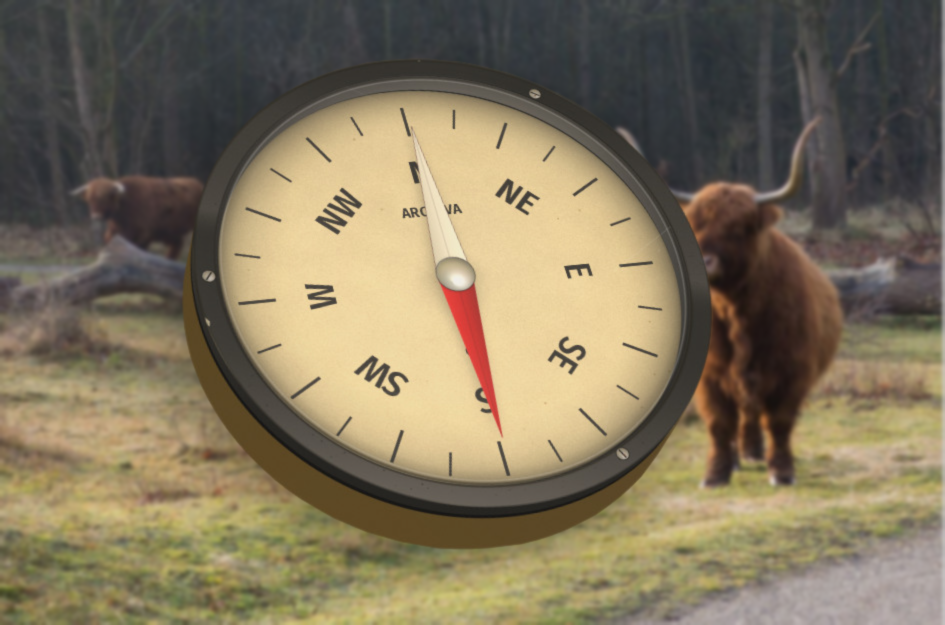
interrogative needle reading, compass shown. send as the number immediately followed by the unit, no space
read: 180°
